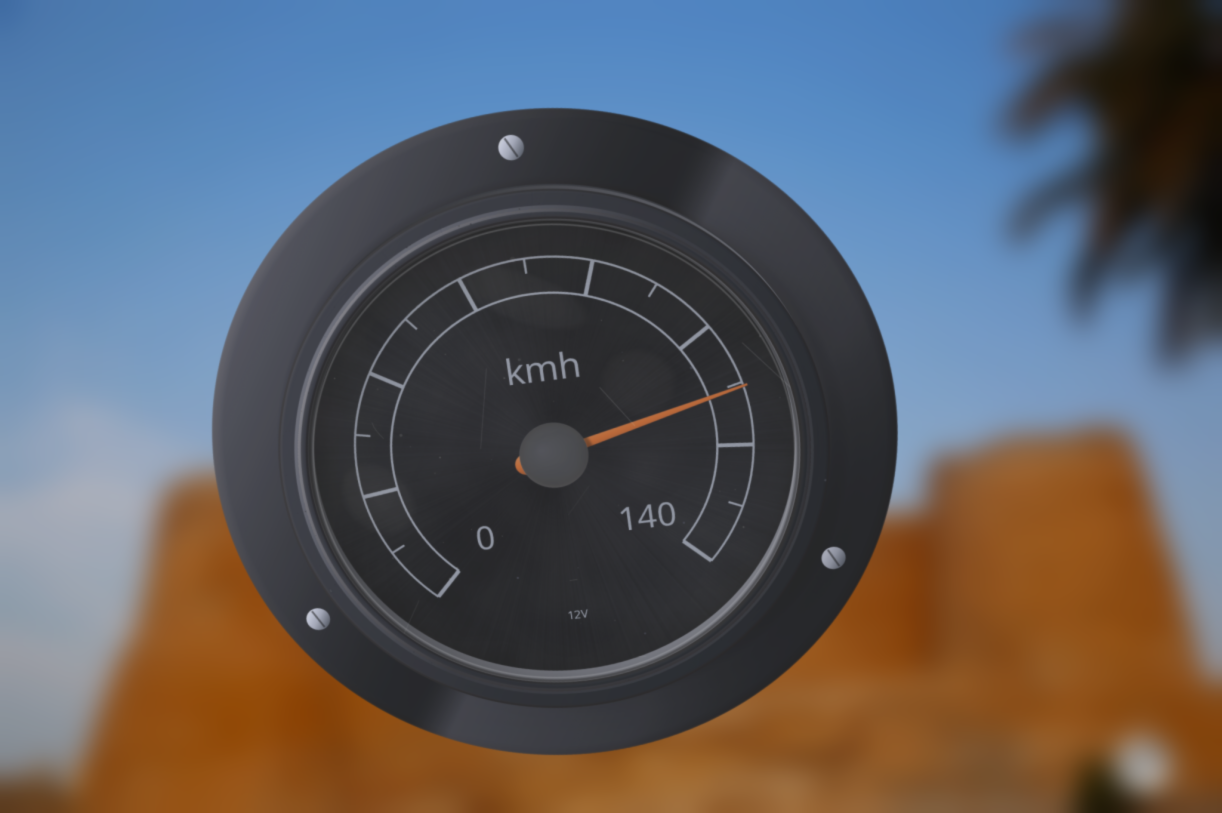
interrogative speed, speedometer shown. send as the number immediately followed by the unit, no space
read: 110km/h
